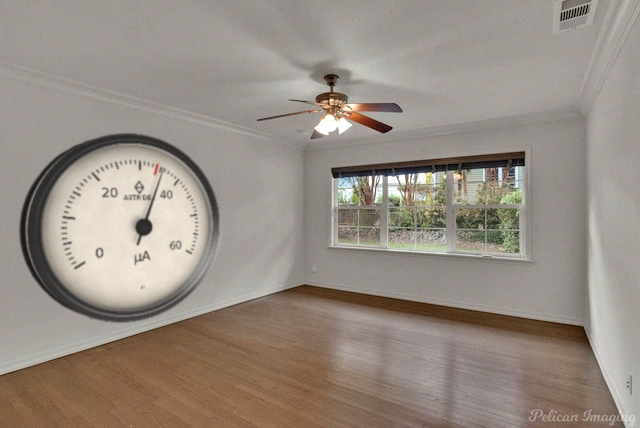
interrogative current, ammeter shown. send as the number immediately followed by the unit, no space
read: 35µA
